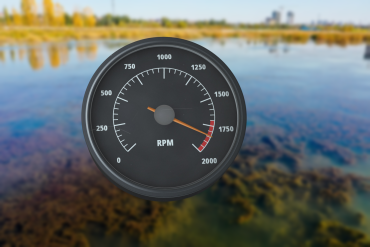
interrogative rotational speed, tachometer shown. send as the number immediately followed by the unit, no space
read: 1850rpm
